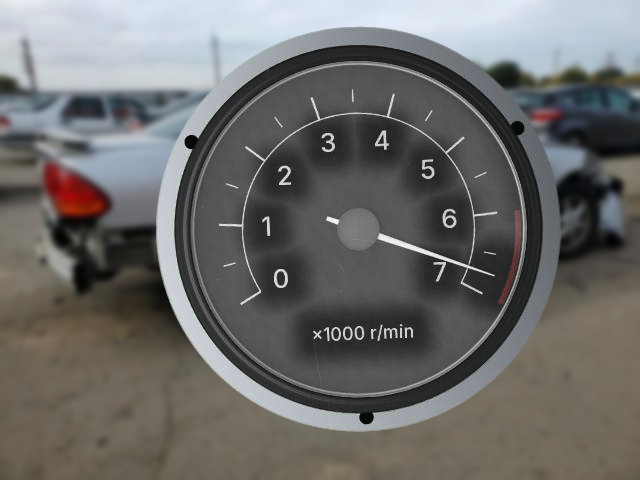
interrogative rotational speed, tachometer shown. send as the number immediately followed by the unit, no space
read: 6750rpm
